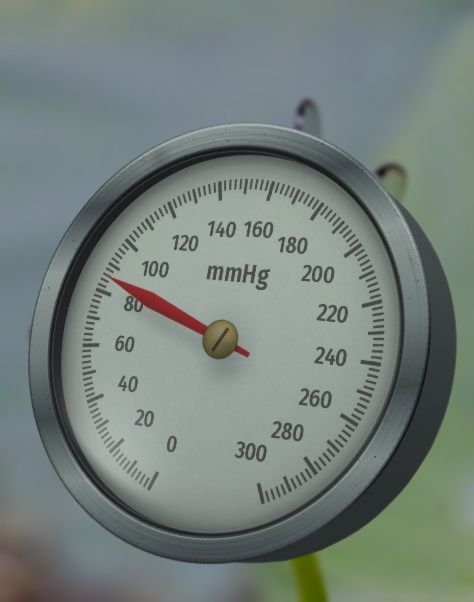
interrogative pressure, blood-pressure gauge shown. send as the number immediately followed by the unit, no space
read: 86mmHg
